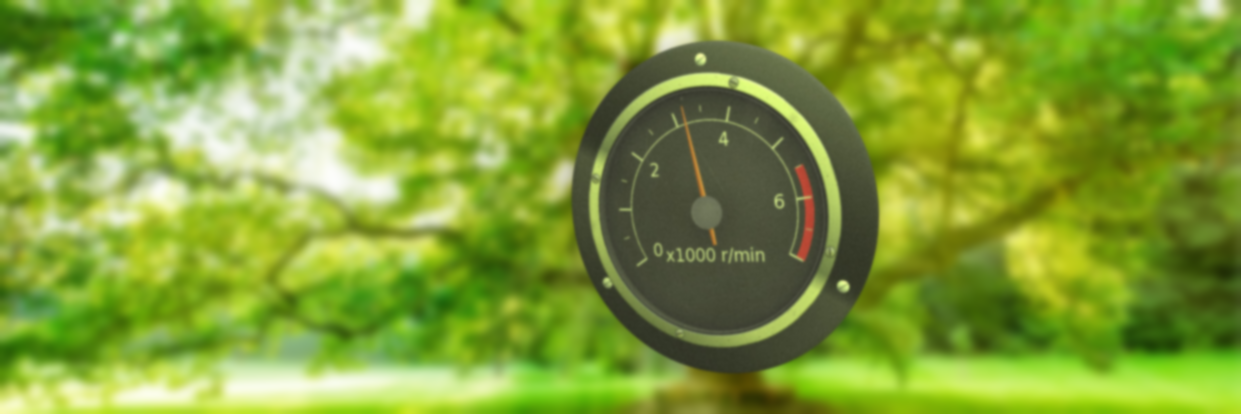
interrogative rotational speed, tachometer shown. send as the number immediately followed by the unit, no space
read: 3250rpm
